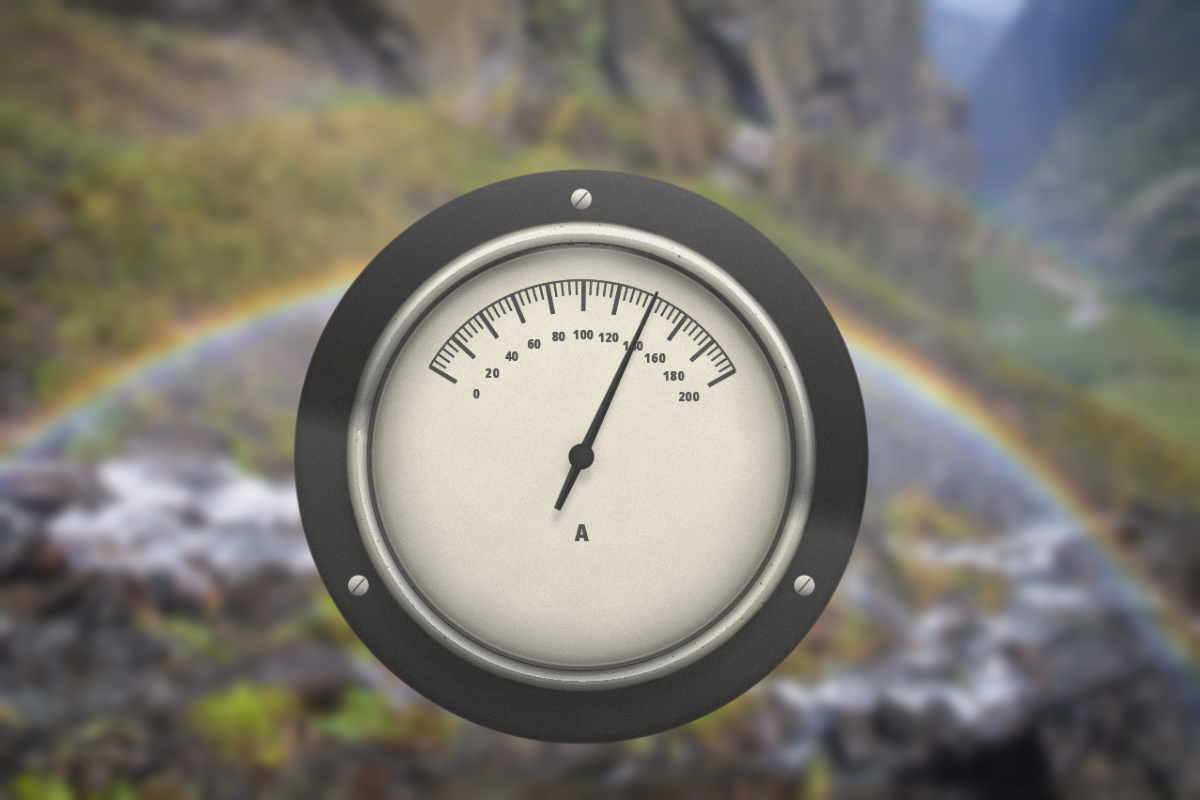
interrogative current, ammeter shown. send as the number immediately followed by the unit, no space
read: 140A
